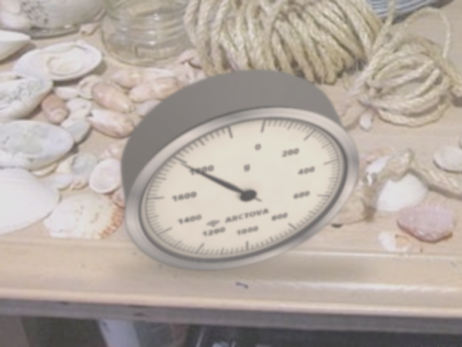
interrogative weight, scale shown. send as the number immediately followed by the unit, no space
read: 1800g
